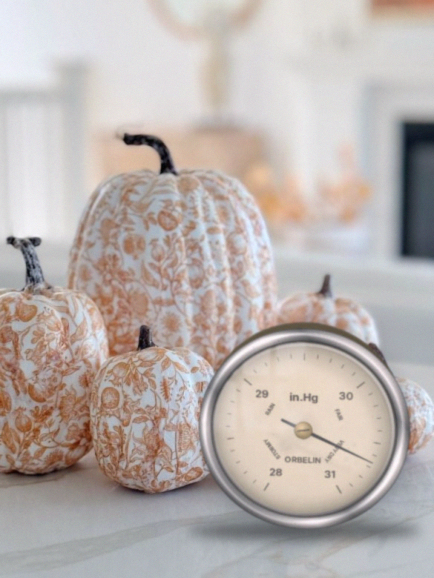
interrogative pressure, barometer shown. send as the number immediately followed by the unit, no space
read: 30.65inHg
